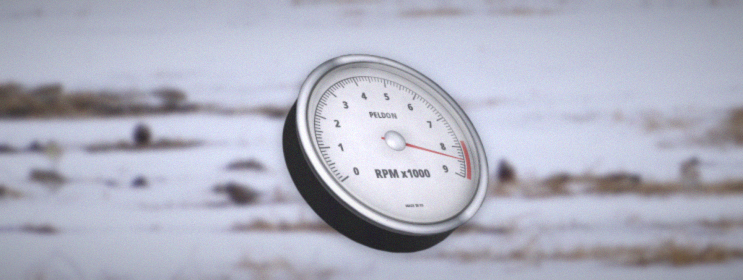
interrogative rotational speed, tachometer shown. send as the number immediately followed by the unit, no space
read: 8500rpm
